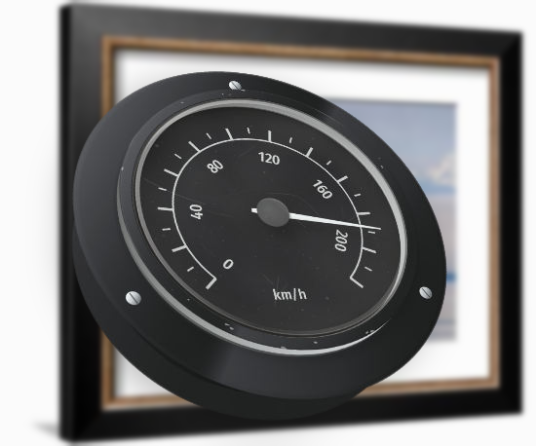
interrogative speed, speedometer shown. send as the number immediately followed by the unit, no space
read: 190km/h
